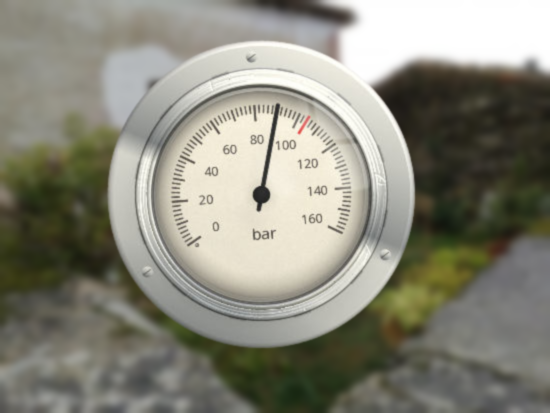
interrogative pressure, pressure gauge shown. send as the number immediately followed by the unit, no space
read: 90bar
